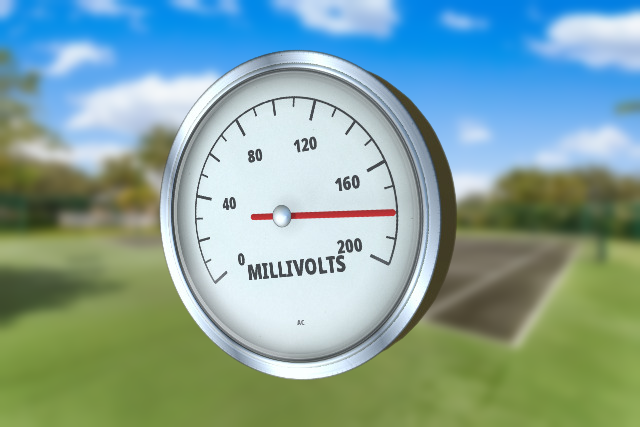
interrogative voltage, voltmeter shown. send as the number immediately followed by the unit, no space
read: 180mV
